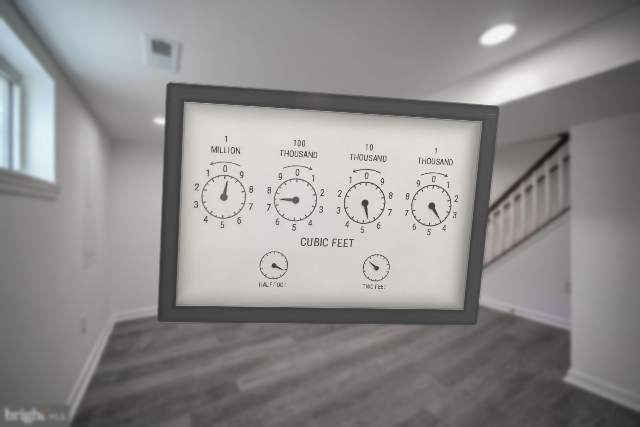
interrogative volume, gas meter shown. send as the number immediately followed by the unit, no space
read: 975400ft³
